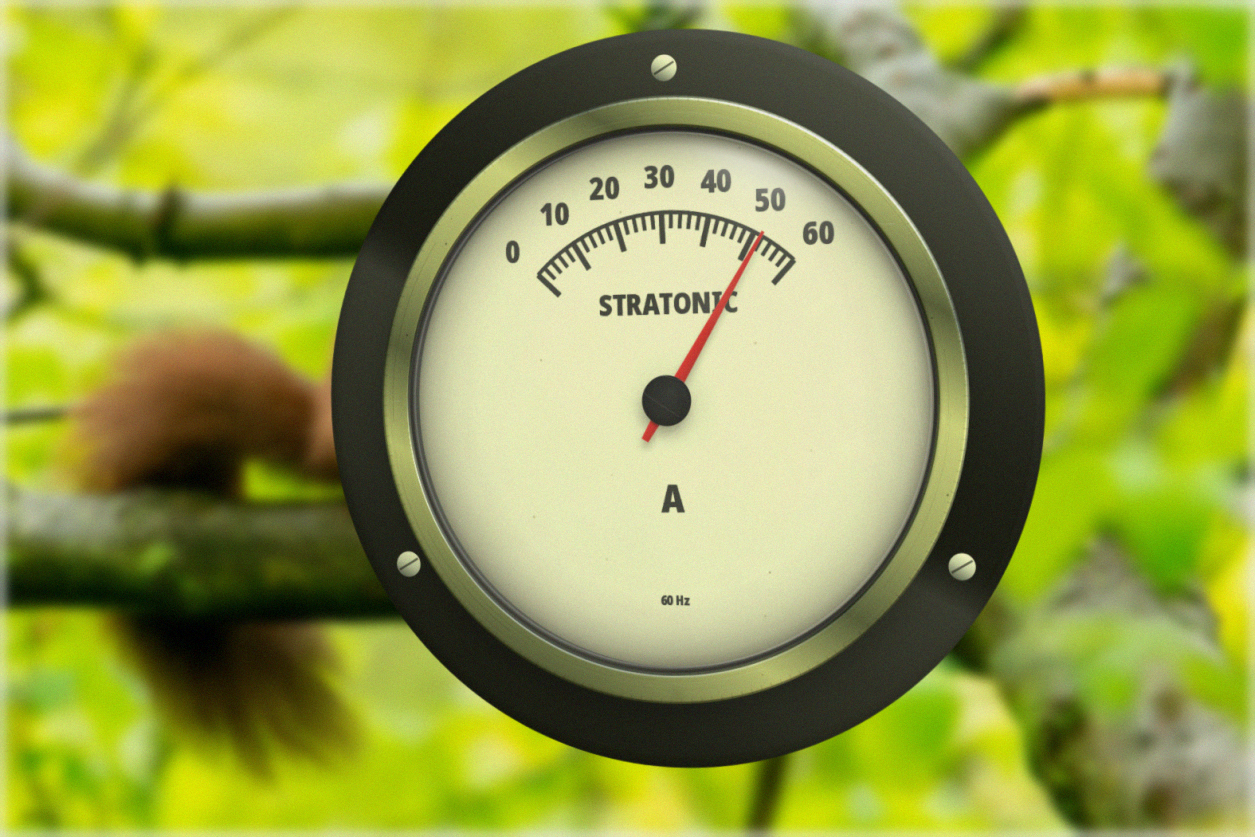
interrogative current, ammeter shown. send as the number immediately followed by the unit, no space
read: 52A
